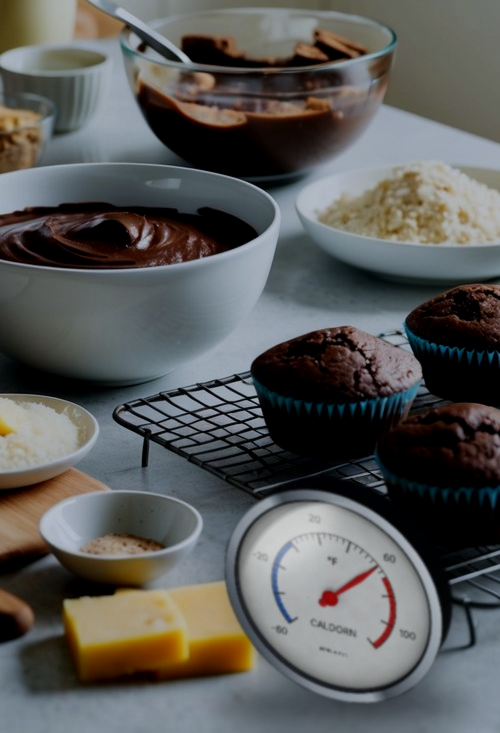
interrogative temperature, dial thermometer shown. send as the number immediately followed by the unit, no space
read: 60°F
